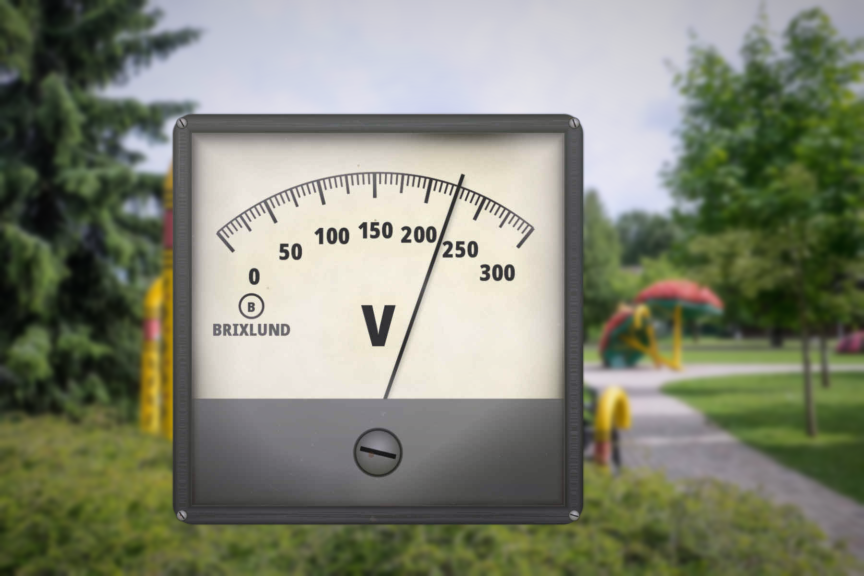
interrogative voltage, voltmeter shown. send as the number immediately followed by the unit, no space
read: 225V
